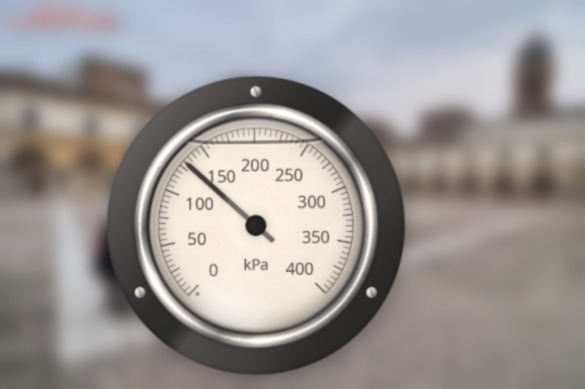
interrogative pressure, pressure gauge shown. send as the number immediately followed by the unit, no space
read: 130kPa
